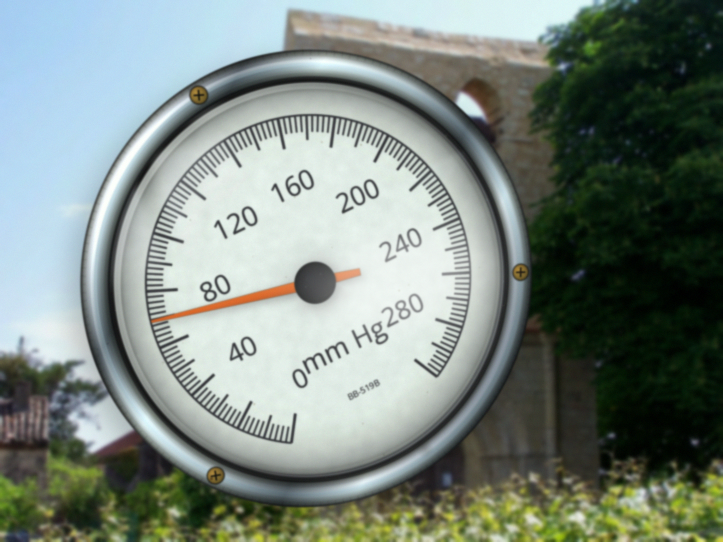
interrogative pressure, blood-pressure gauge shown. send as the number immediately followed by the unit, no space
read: 70mmHg
